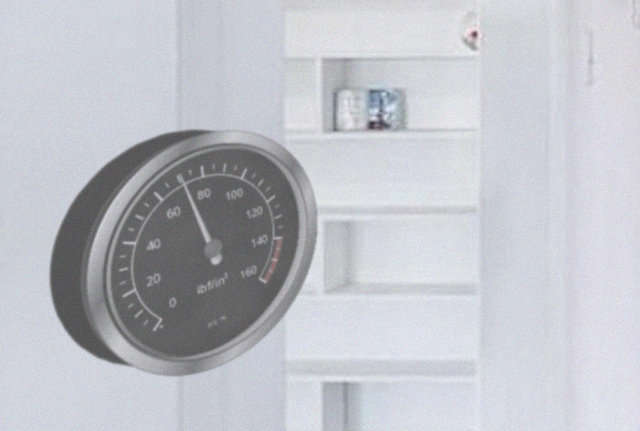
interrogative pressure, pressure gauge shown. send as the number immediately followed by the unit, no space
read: 70psi
